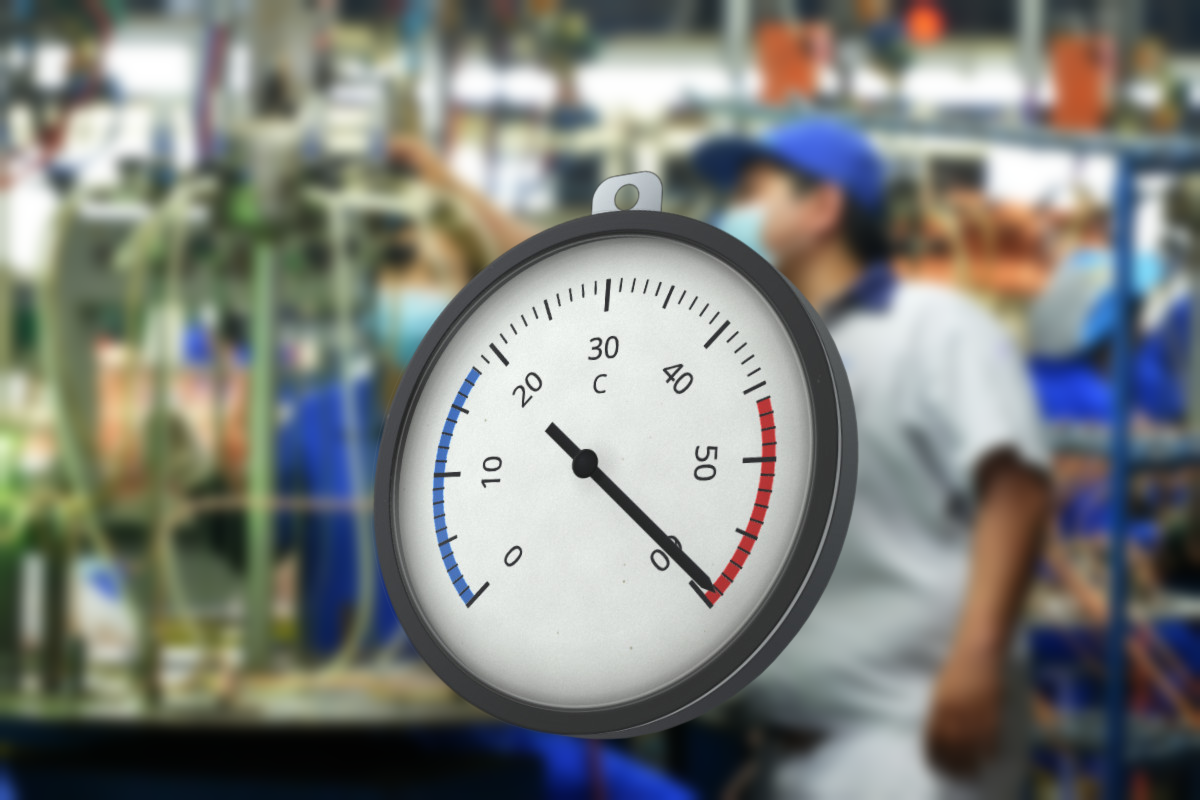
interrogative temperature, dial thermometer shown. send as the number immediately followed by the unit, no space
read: 59°C
